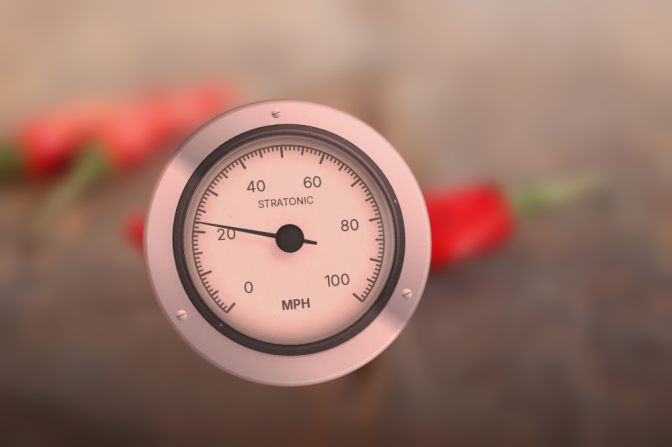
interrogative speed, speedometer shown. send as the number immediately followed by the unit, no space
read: 22mph
